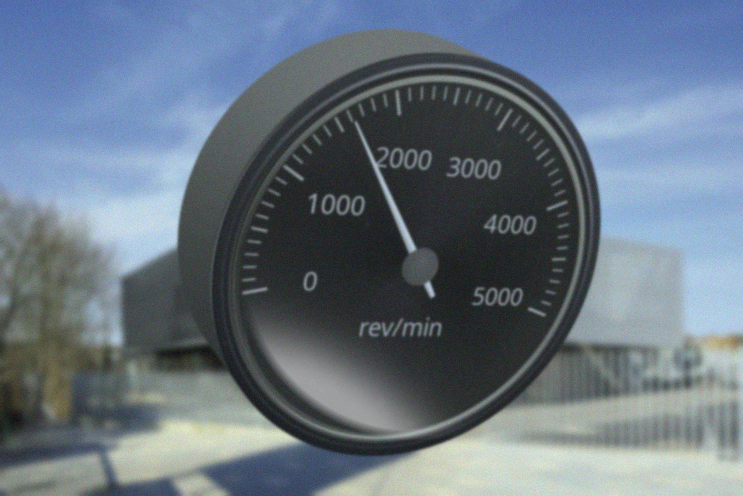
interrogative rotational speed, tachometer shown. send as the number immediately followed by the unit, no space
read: 1600rpm
